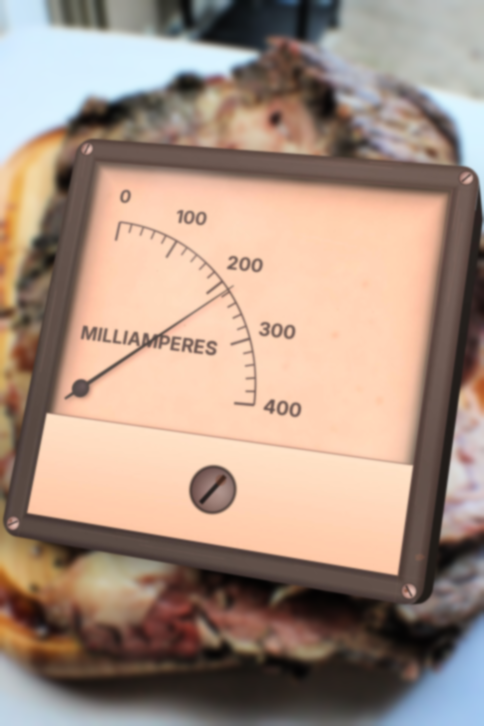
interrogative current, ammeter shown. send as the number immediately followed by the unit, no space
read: 220mA
